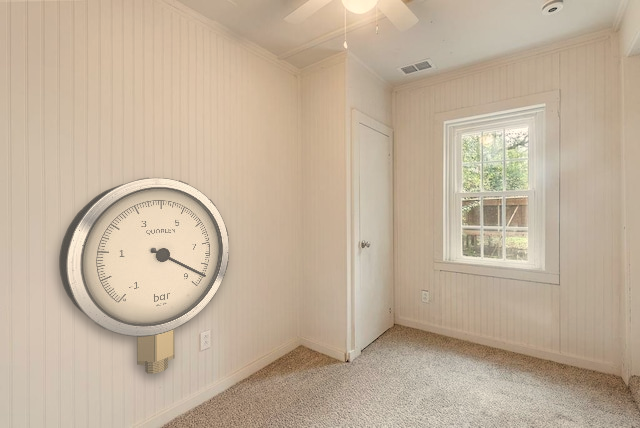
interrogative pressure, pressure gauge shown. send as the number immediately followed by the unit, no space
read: 8.5bar
